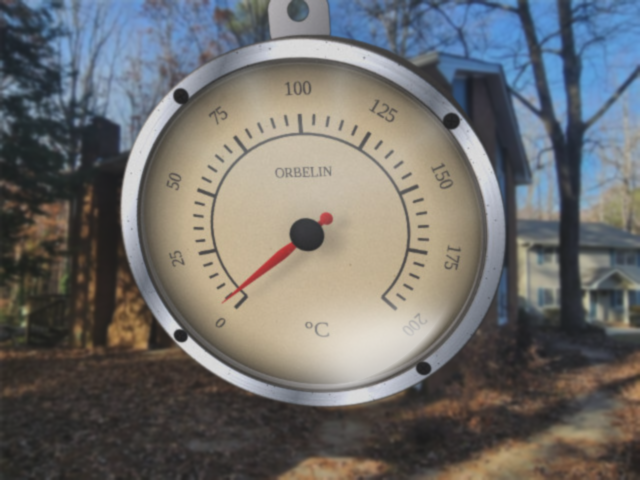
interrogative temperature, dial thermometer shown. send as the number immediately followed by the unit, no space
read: 5°C
